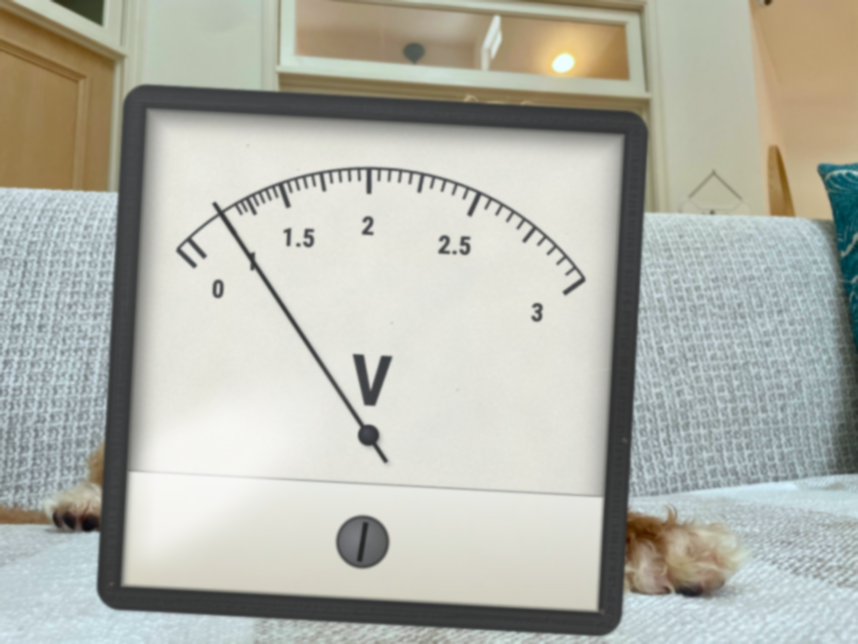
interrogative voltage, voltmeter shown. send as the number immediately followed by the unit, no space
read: 1V
